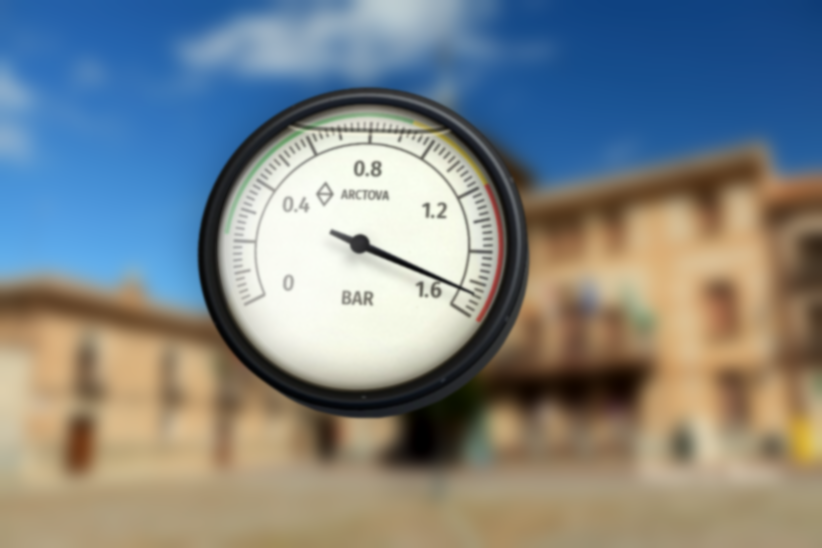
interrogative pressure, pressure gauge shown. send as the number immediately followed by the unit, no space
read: 1.54bar
